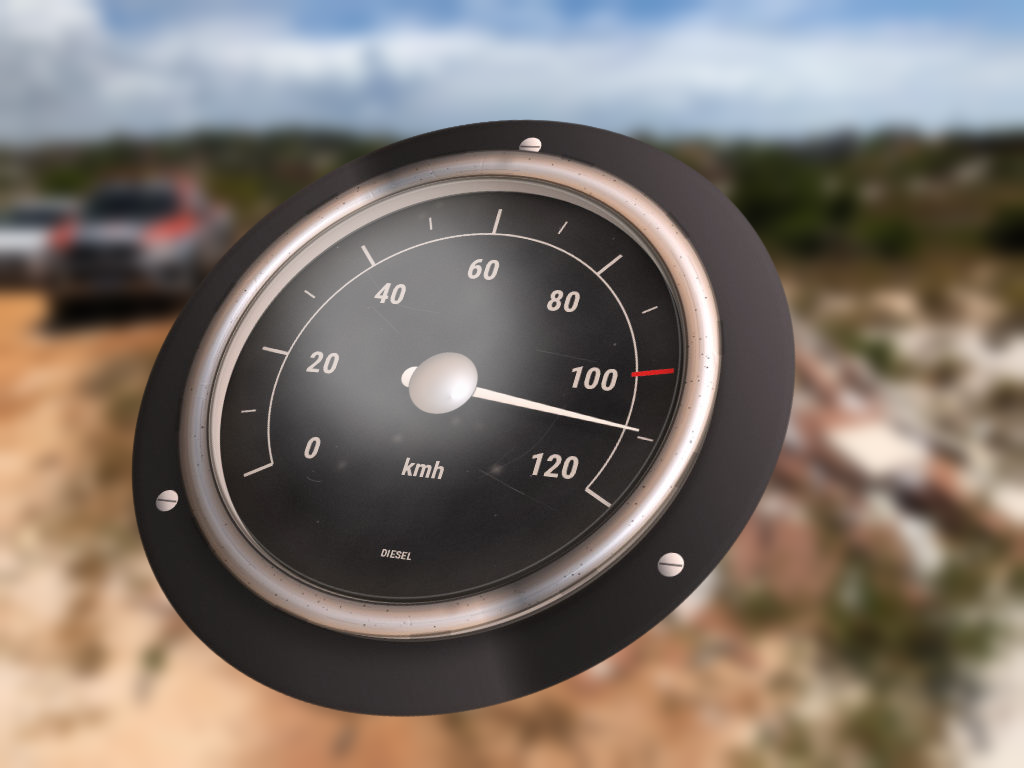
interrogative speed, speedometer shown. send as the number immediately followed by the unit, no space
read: 110km/h
